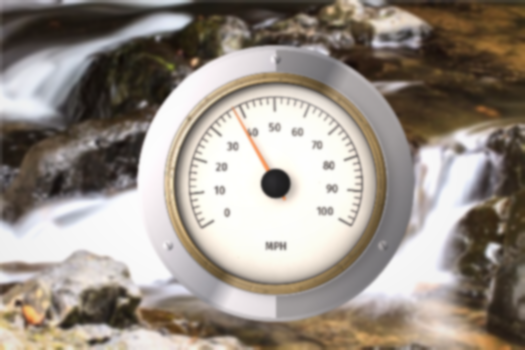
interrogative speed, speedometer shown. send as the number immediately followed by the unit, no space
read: 38mph
